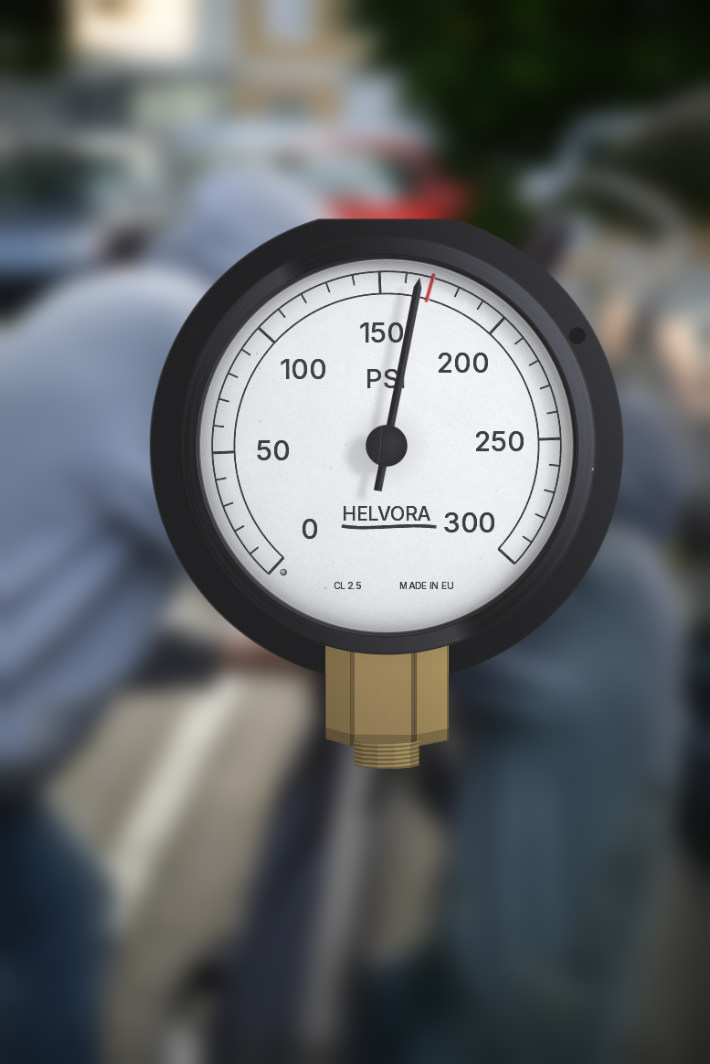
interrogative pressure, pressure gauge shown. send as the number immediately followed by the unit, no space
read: 165psi
